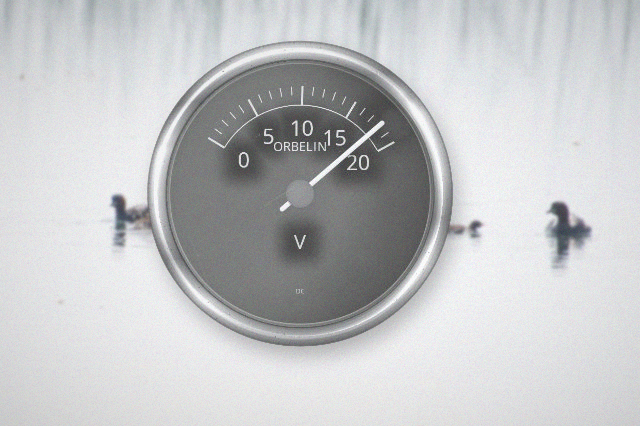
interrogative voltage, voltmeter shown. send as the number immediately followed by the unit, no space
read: 18V
